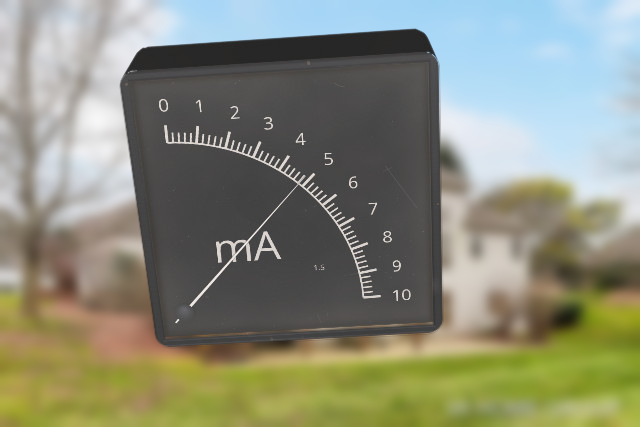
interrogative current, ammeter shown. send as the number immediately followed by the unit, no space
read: 4.8mA
